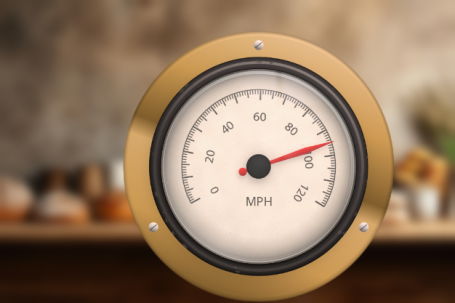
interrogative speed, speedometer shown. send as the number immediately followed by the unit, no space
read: 95mph
